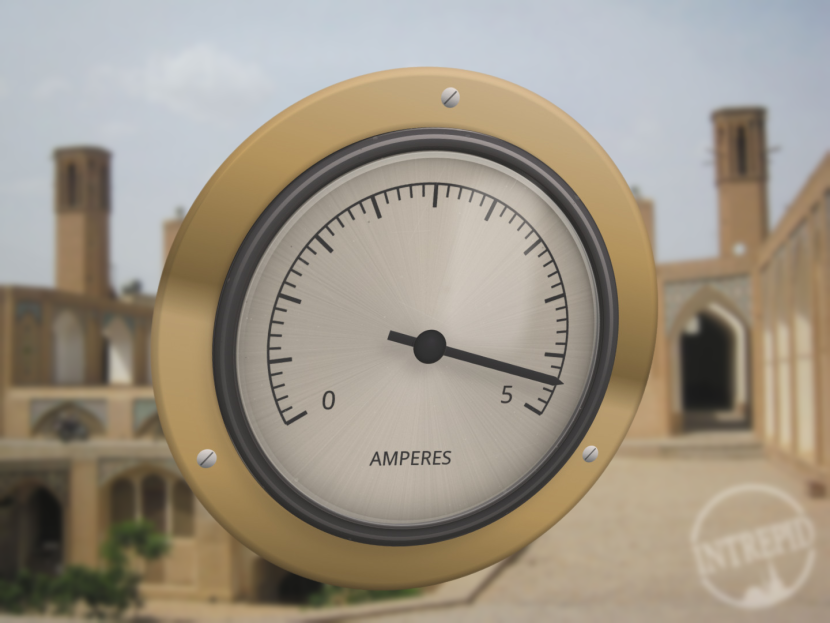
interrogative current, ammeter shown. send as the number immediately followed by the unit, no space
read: 4.7A
